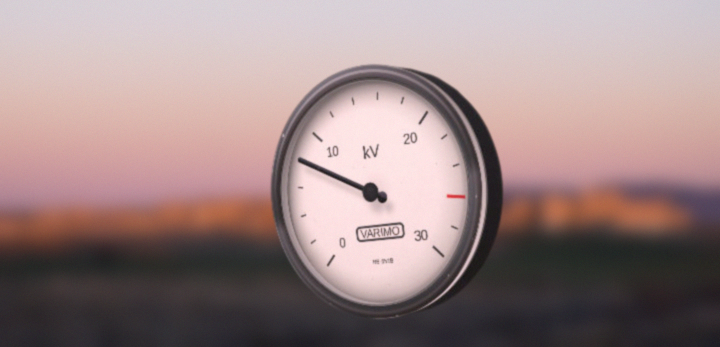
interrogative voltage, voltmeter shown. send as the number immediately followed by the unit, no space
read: 8kV
